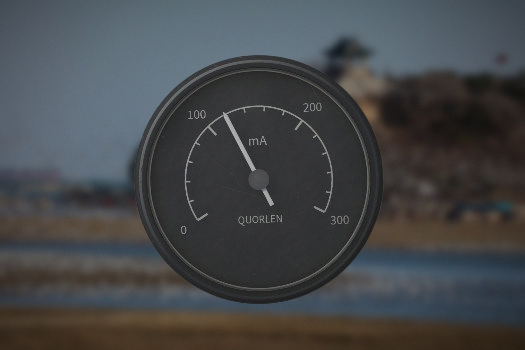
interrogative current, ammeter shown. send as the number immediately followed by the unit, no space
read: 120mA
